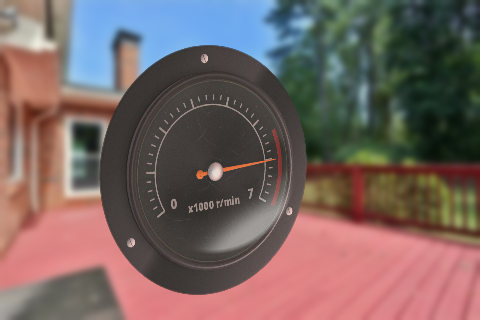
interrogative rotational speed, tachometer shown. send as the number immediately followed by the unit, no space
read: 6000rpm
